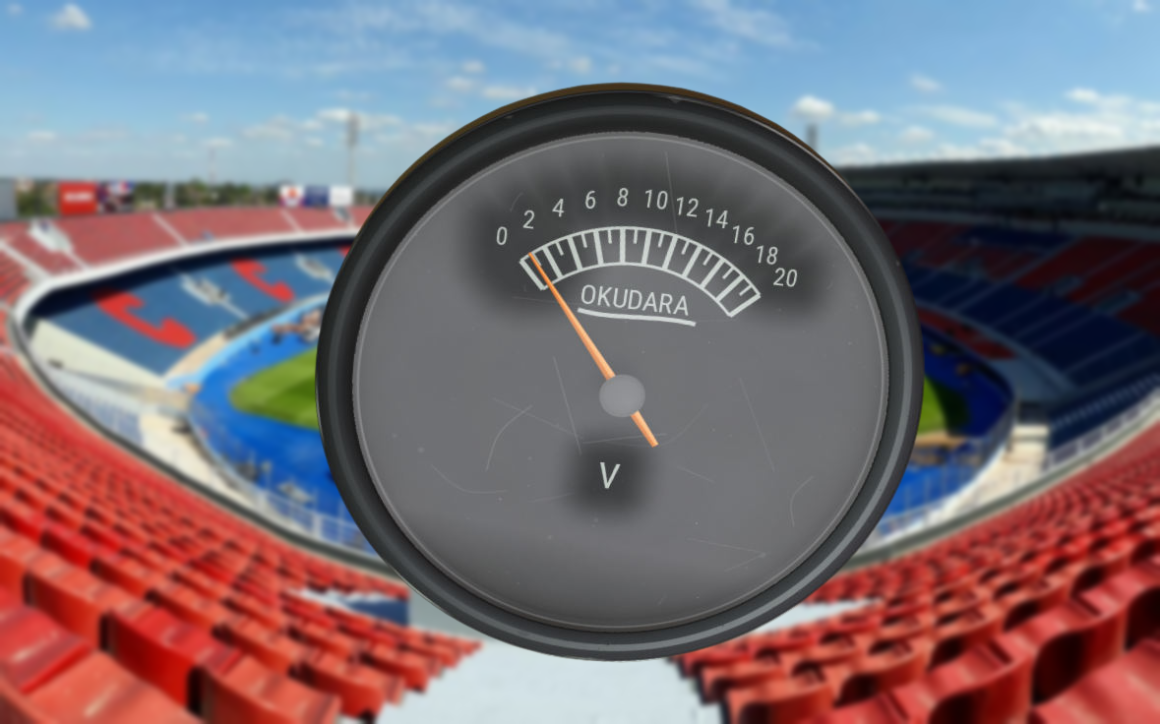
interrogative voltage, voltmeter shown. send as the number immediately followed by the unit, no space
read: 1V
